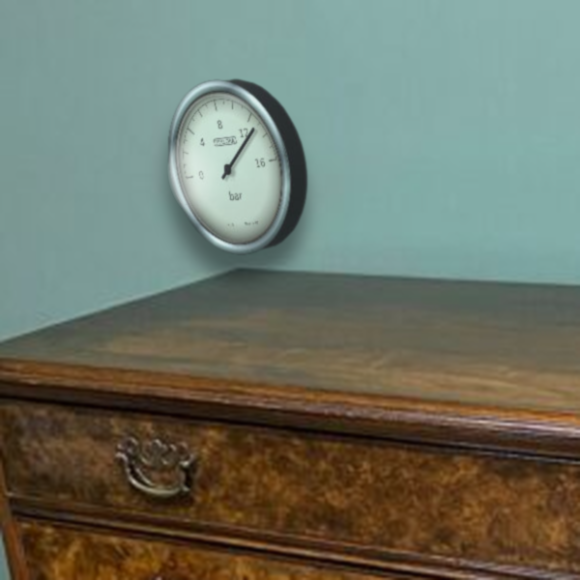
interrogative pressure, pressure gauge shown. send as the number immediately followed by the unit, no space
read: 13bar
